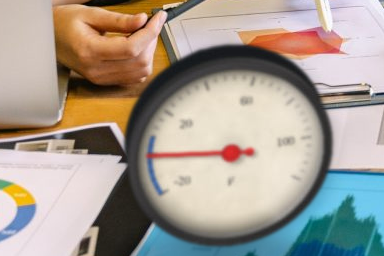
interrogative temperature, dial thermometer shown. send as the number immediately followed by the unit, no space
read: 0°F
